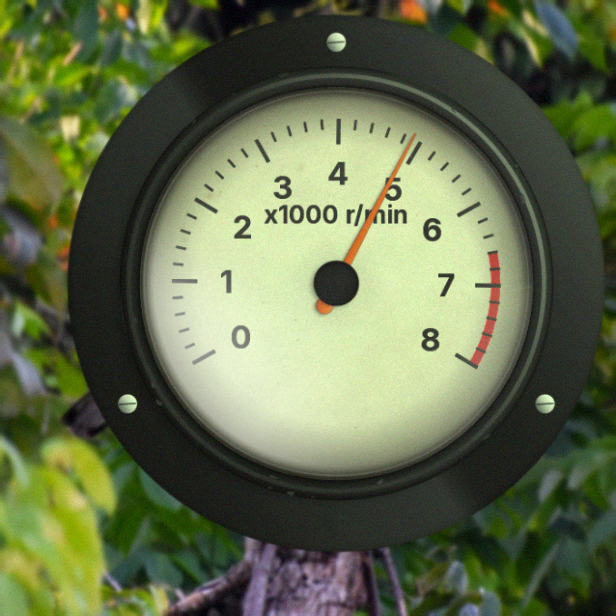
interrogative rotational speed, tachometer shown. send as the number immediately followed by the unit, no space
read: 4900rpm
